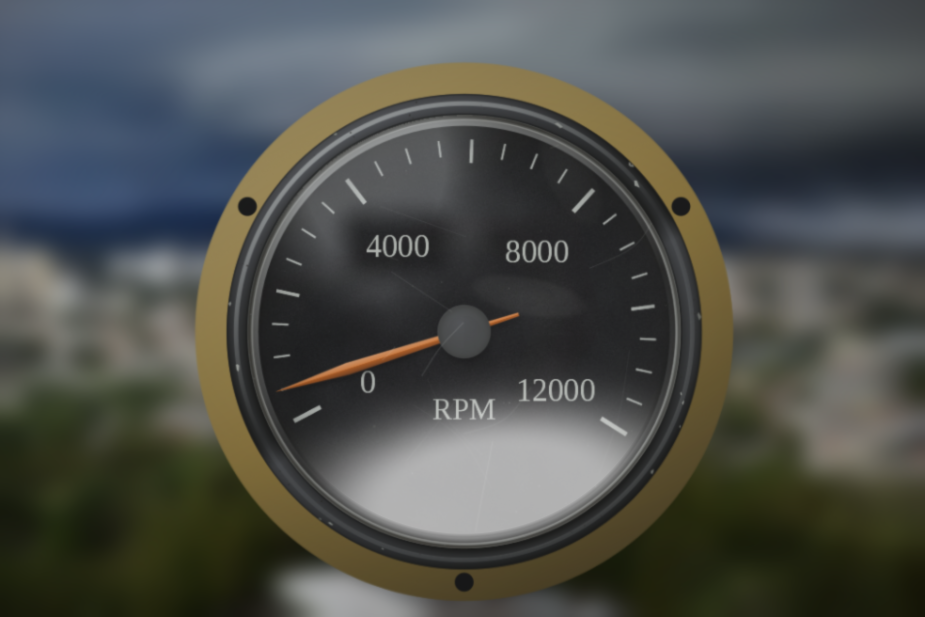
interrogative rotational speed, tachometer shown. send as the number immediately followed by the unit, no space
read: 500rpm
